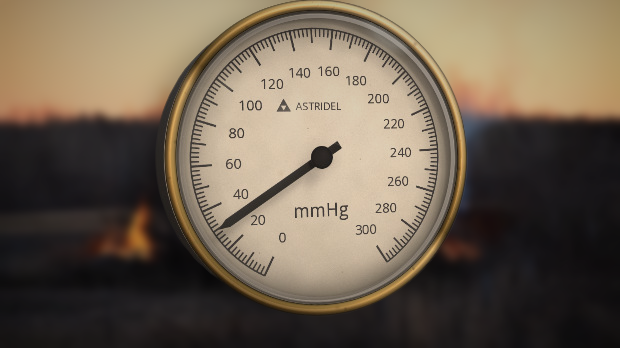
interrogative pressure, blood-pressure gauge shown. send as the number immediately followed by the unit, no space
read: 30mmHg
